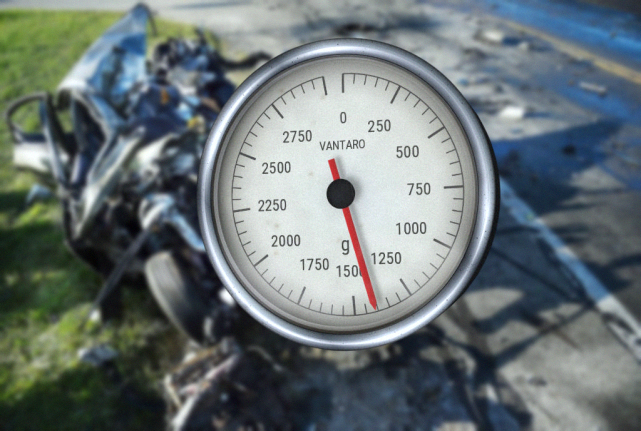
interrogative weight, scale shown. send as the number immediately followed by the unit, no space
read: 1400g
